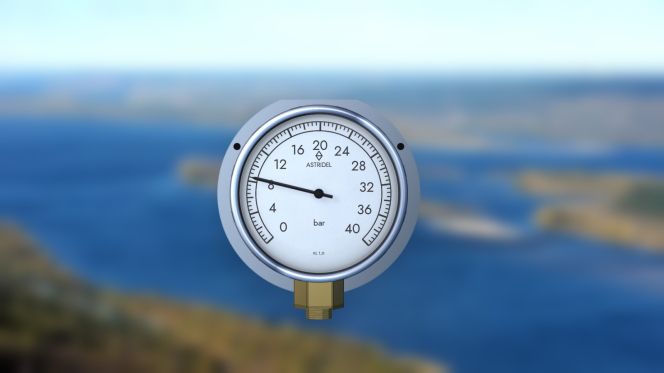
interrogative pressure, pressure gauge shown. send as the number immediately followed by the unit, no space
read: 8.5bar
